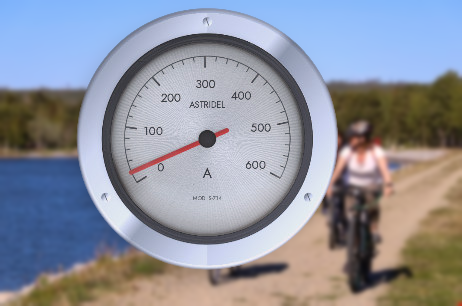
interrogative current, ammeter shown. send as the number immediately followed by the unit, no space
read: 20A
